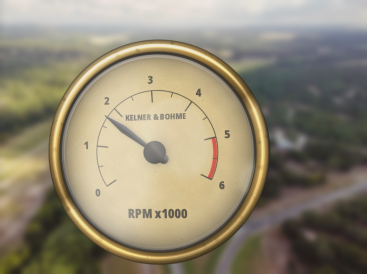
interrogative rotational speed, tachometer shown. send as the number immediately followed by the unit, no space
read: 1750rpm
